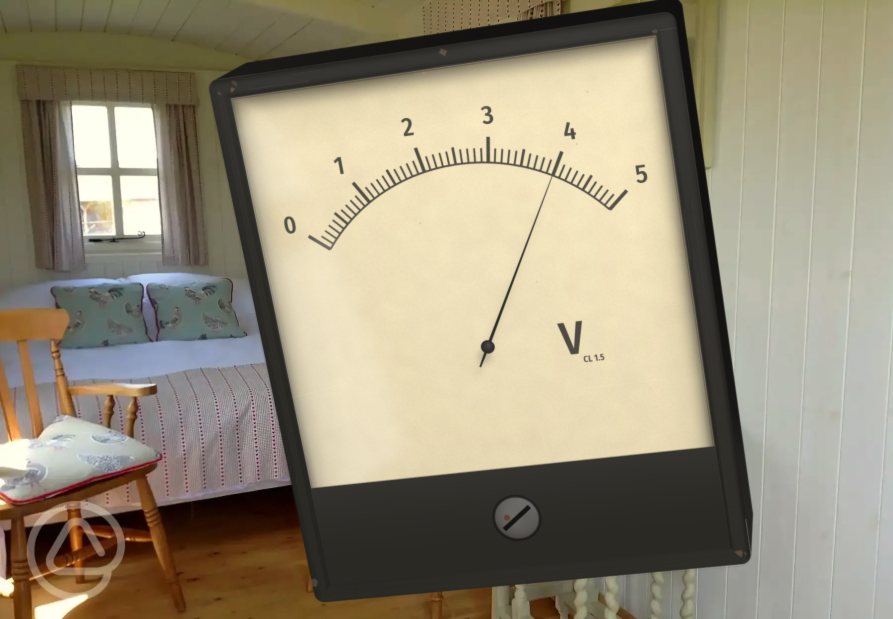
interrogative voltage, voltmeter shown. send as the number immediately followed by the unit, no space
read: 4V
